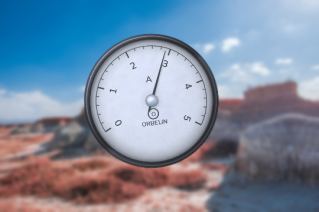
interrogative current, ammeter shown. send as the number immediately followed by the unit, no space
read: 2.9A
